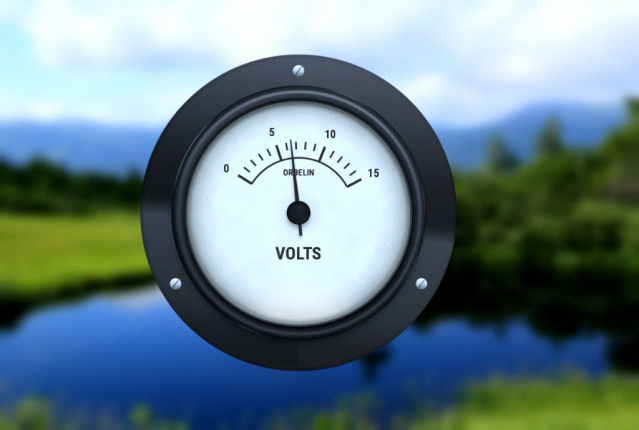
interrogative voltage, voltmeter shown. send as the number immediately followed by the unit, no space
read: 6.5V
